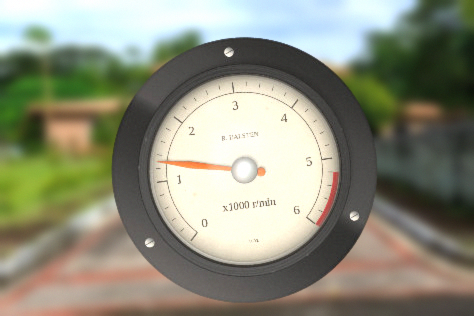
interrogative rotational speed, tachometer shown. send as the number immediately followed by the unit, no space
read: 1300rpm
